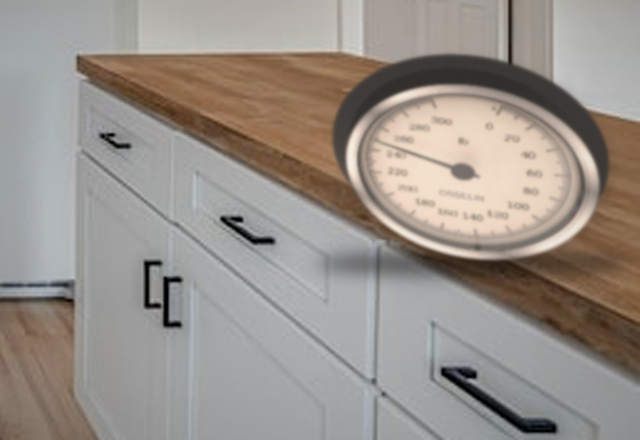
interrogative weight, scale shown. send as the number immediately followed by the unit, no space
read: 250lb
